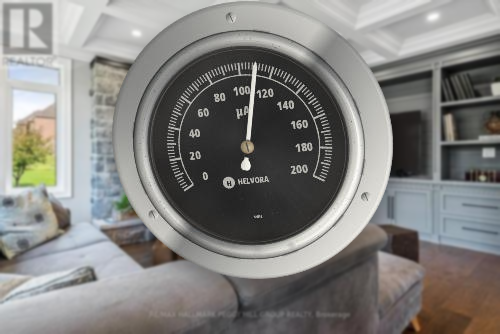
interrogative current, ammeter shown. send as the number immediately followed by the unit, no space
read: 110µA
